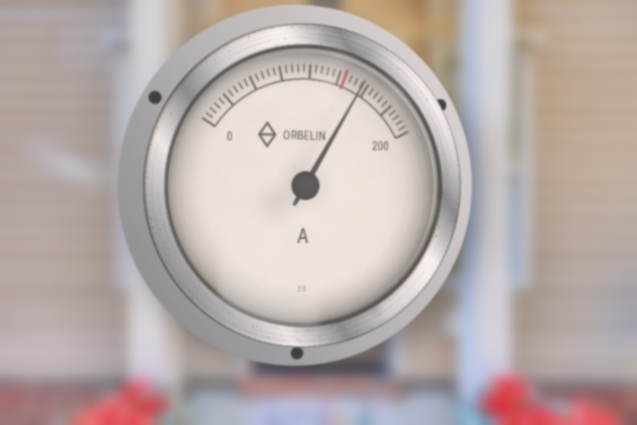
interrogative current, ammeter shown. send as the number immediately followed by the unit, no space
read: 145A
